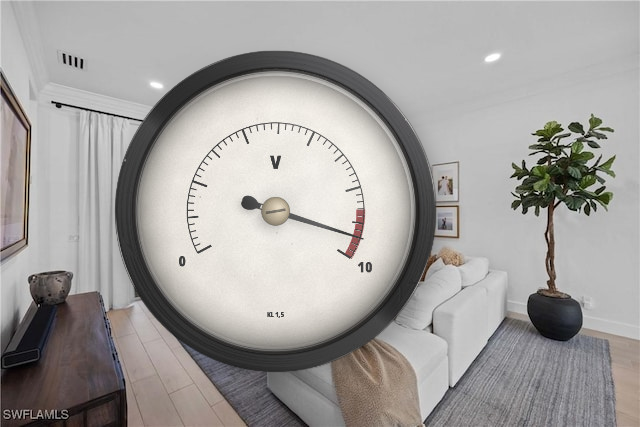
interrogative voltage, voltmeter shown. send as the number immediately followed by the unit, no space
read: 9.4V
